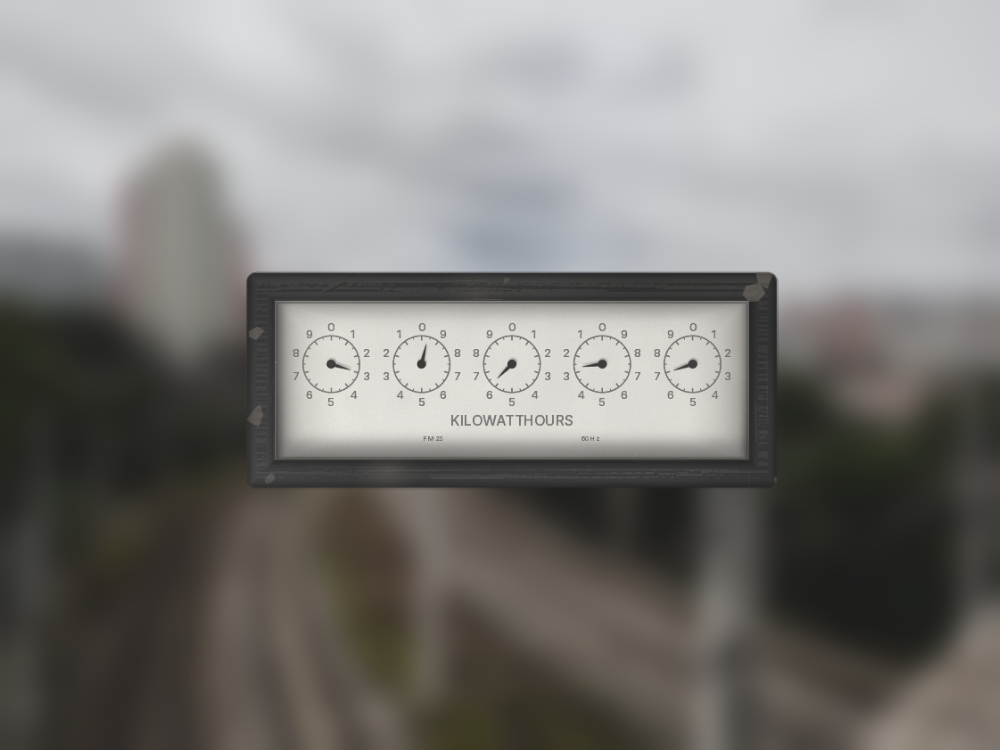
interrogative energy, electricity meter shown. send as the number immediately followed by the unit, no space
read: 29627kWh
